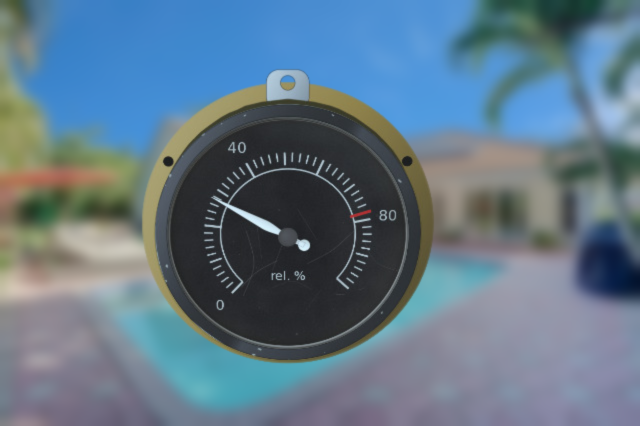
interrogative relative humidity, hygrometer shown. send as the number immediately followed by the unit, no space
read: 28%
